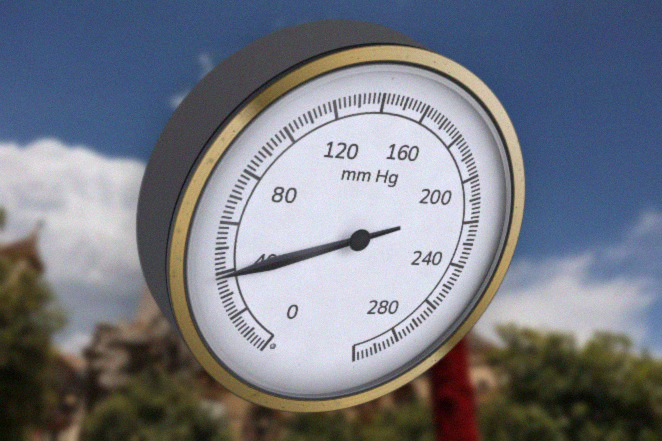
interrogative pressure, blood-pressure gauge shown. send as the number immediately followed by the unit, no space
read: 40mmHg
